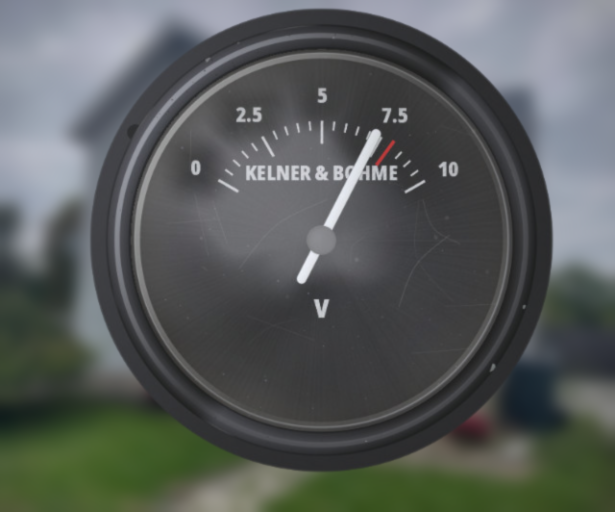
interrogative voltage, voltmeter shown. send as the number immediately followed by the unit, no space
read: 7.25V
